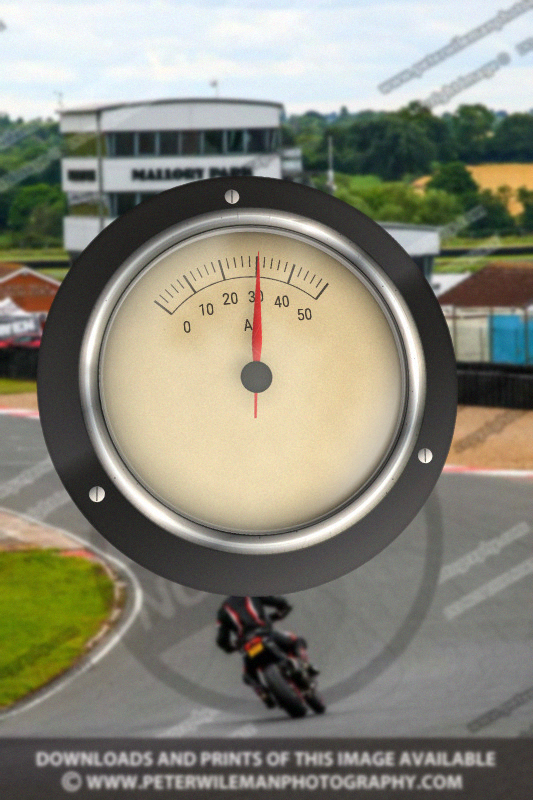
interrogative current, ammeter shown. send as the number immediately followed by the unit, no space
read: 30A
